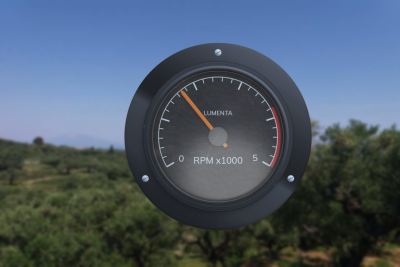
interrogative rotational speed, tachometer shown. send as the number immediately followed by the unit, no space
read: 1700rpm
